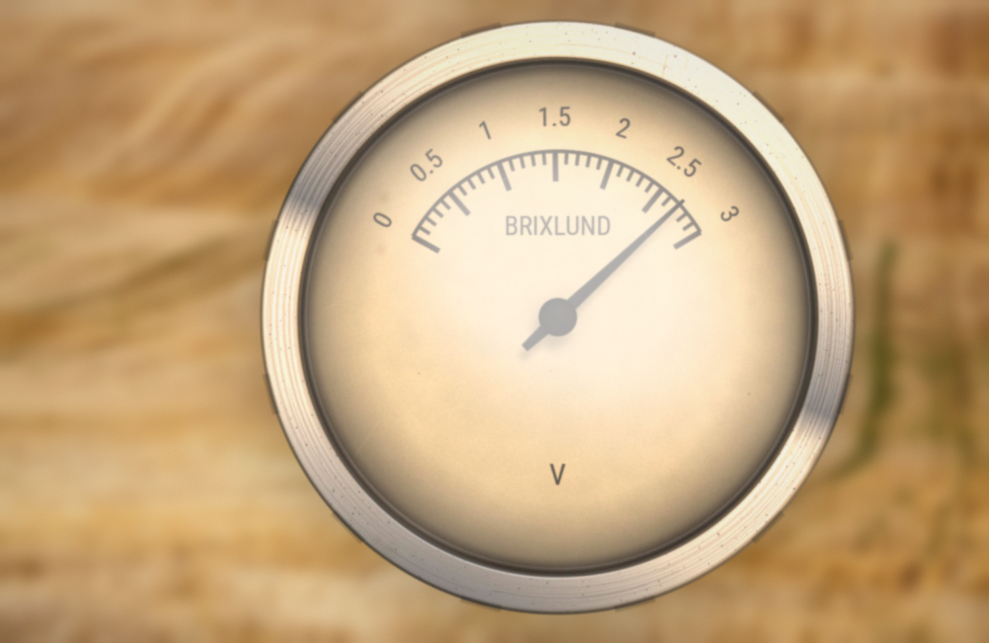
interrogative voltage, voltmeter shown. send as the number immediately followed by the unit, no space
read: 2.7V
